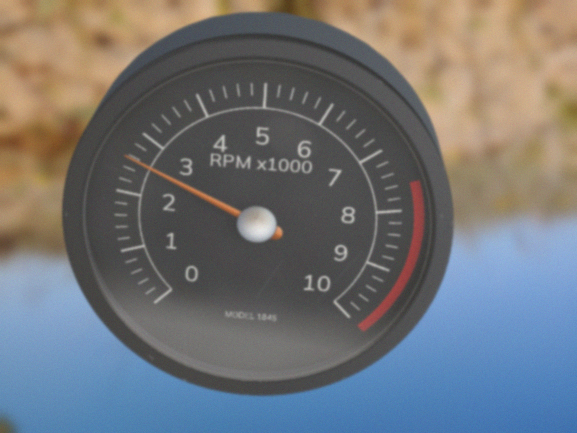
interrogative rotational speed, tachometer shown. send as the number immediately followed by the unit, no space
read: 2600rpm
